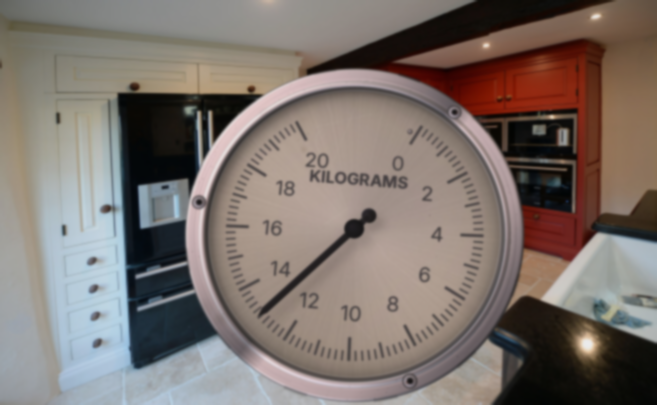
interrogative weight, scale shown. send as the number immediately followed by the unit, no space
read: 13kg
